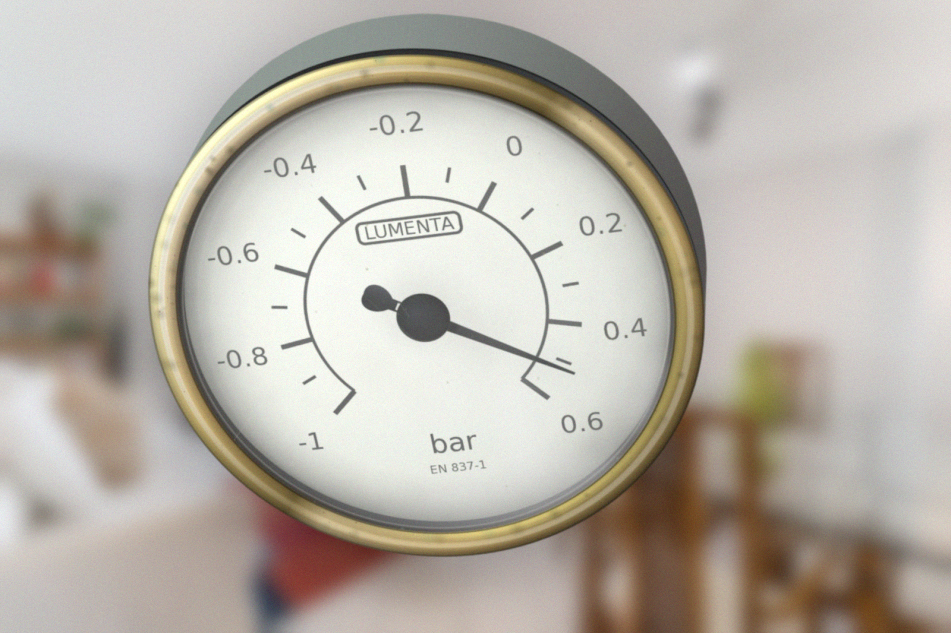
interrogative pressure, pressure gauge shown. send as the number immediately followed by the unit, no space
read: 0.5bar
